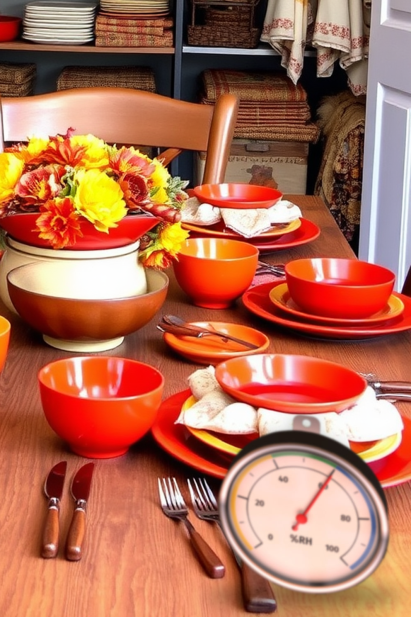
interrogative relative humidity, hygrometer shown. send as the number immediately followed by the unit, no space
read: 60%
